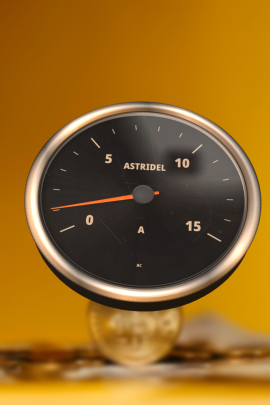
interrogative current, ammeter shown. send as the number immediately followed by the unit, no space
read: 1A
